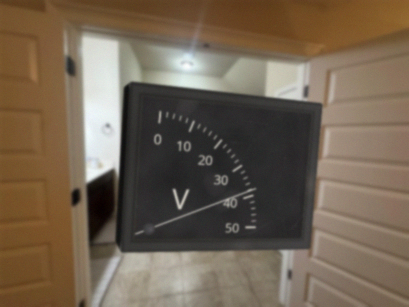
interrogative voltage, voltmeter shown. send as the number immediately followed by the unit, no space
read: 38V
